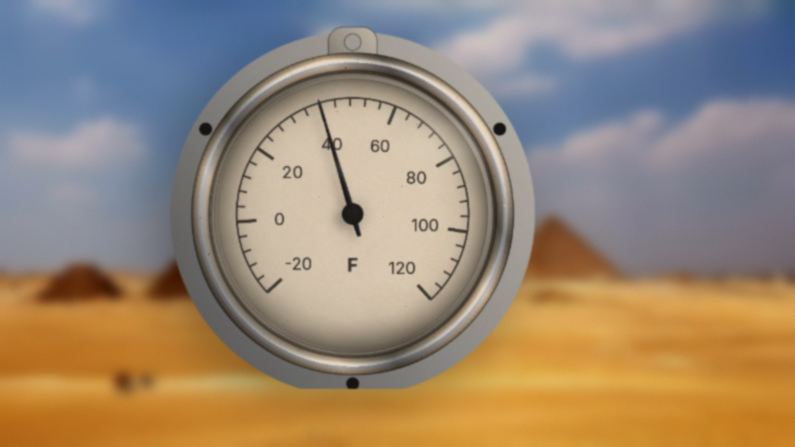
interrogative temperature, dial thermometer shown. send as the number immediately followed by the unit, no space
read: 40°F
